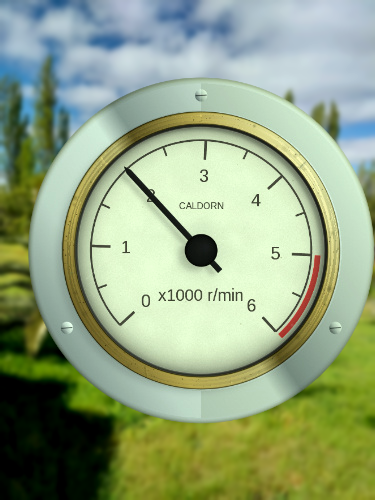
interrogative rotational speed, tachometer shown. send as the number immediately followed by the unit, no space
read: 2000rpm
